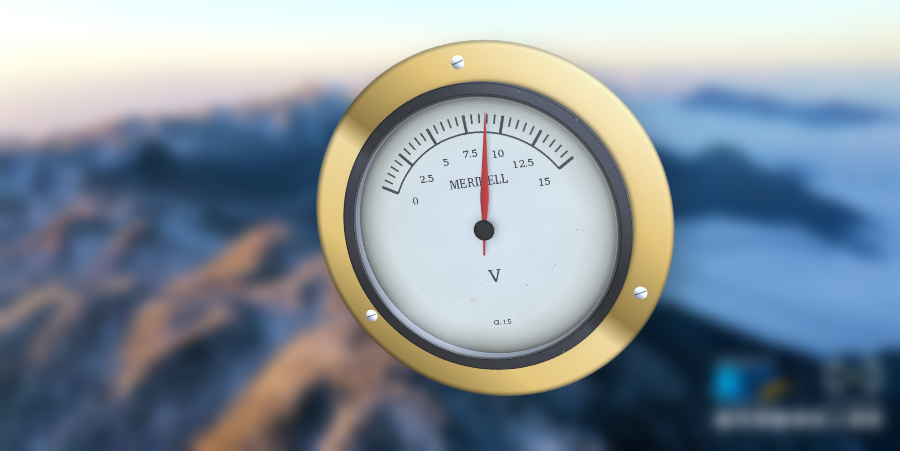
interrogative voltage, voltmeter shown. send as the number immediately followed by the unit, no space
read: 9V
